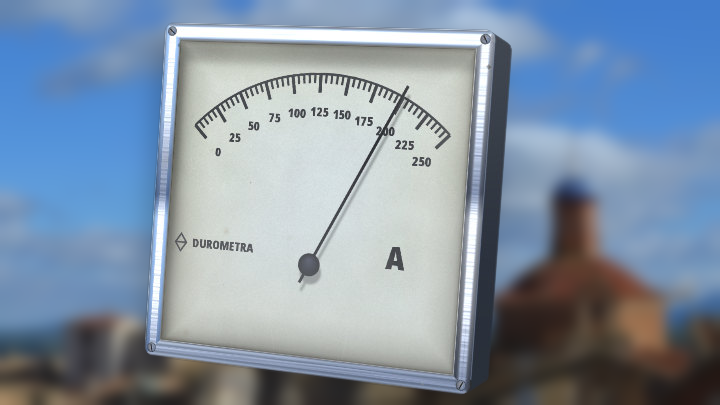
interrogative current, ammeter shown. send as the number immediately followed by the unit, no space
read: 200A
